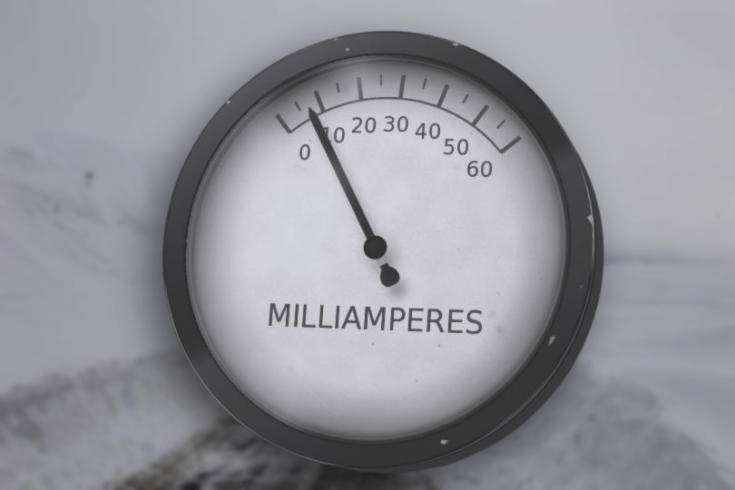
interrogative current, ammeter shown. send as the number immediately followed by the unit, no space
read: 7.5mA
